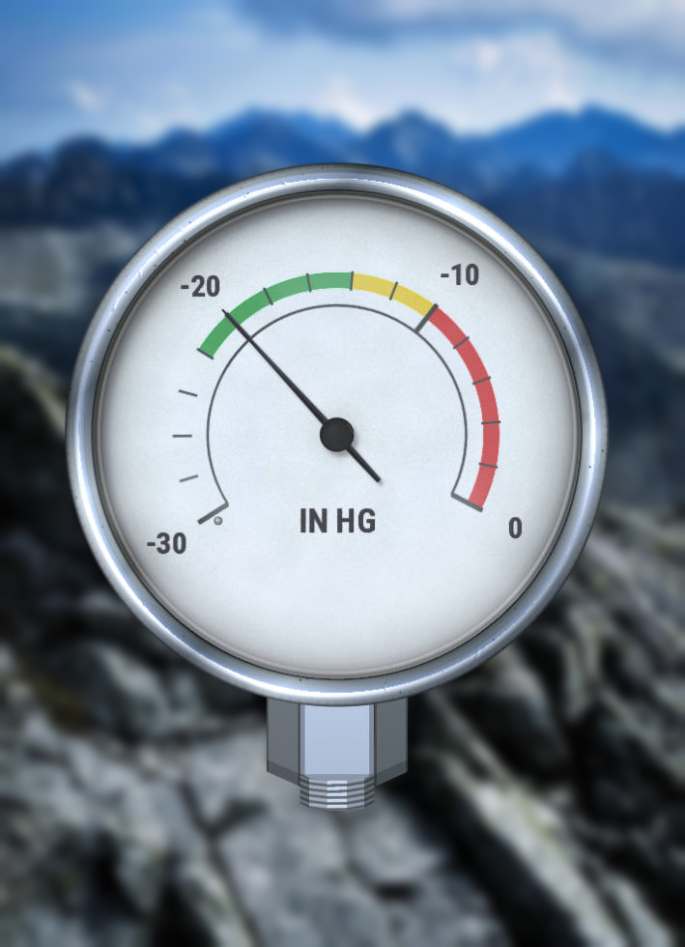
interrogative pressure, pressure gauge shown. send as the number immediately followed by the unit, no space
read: -20inHg
